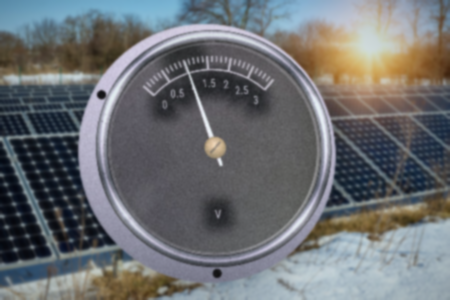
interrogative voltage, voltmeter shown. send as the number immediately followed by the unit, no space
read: 1V
